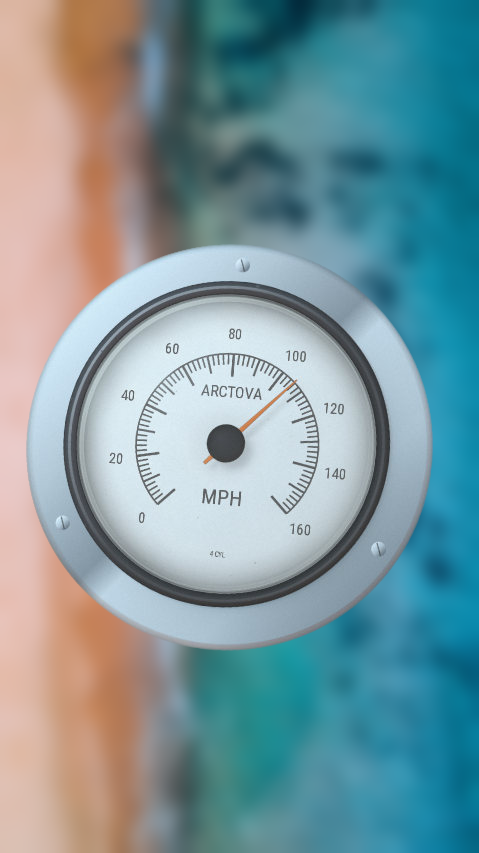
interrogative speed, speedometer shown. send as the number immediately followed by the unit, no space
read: 106mph
